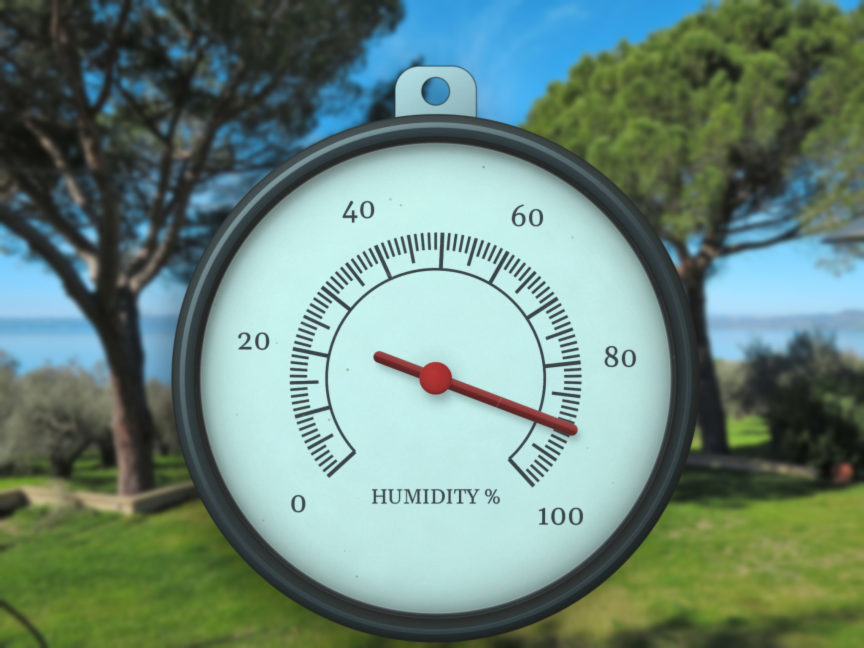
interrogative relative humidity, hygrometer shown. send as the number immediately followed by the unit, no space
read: 90%
